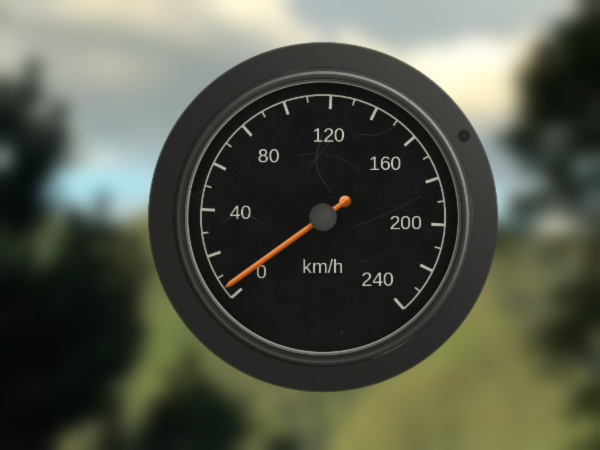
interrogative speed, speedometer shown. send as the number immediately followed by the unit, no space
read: 5km/h
